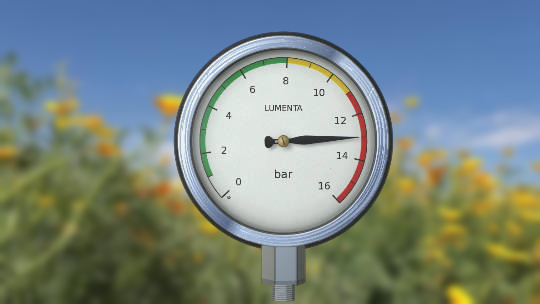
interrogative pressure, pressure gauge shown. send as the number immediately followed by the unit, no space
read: 13bar
